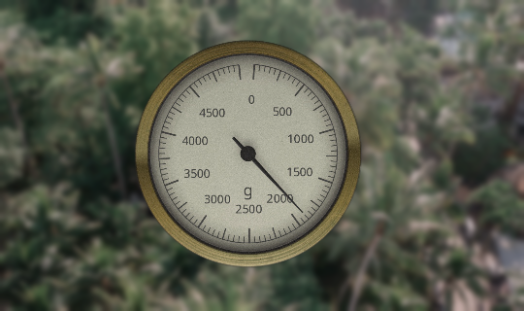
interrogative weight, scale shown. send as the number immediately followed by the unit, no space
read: 1900g
